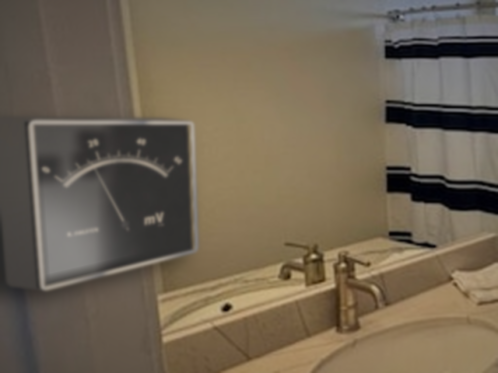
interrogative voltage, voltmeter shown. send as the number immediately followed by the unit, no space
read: 15mV
